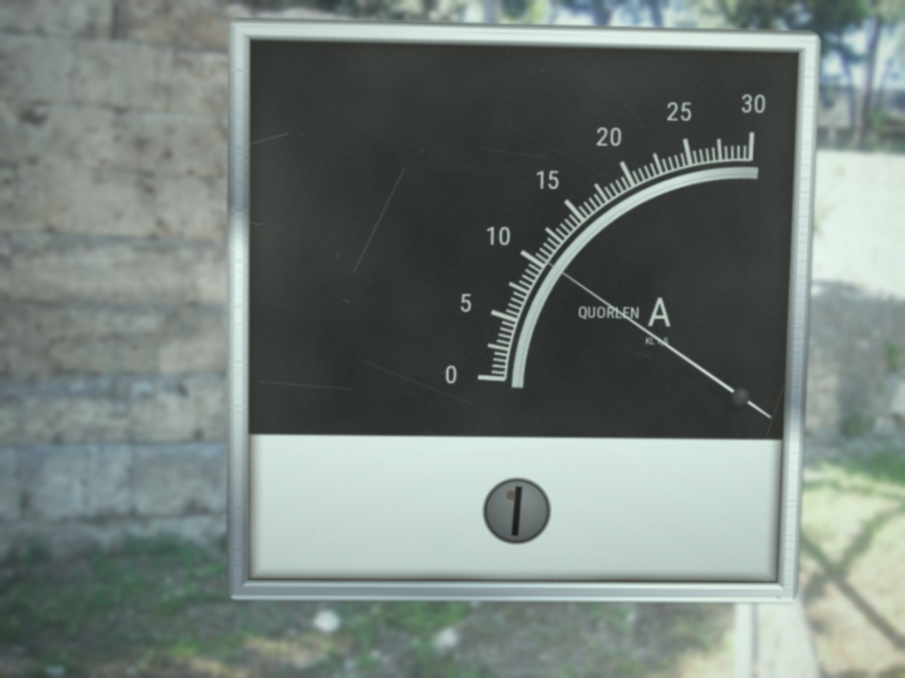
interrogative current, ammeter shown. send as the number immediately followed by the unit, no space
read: 10.5A
